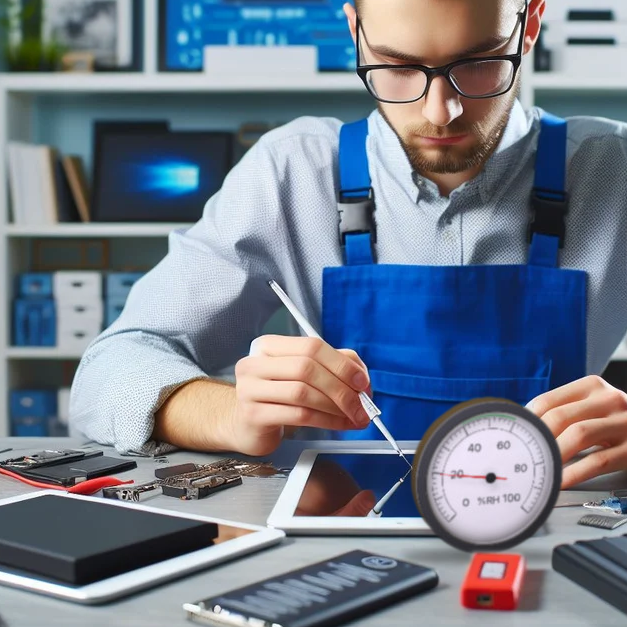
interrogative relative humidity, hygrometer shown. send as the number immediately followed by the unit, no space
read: 20%
